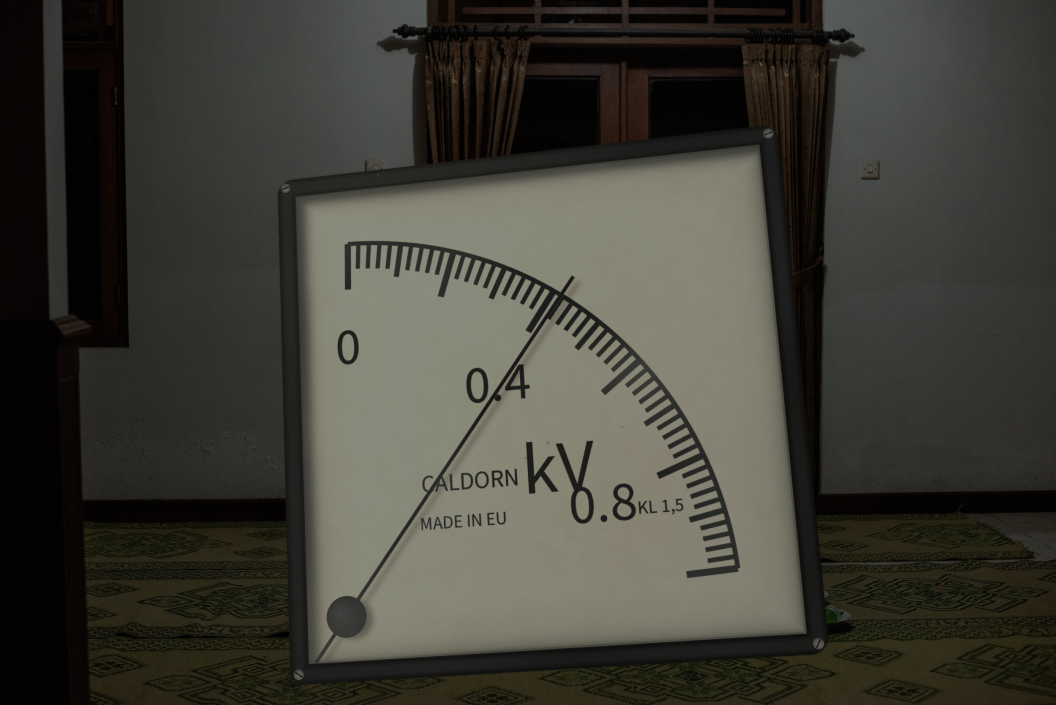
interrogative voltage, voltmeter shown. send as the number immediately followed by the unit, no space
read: 0.42kV
